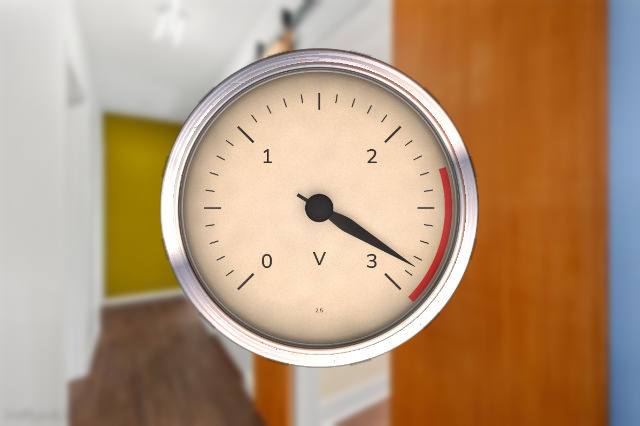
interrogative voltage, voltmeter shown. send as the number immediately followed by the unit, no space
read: 2.85V
